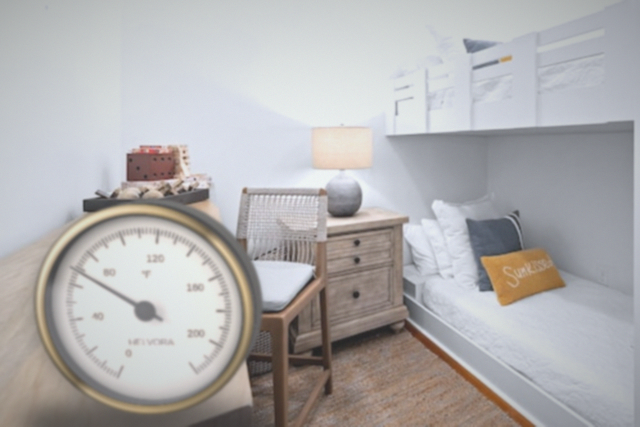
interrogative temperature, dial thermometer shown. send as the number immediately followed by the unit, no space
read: 70°F
